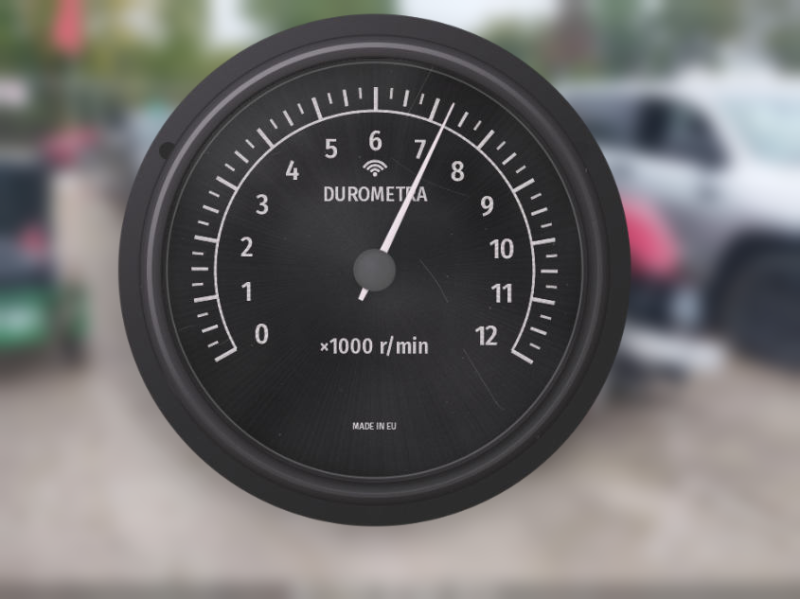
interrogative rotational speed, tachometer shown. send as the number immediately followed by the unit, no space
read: 7250rpm
